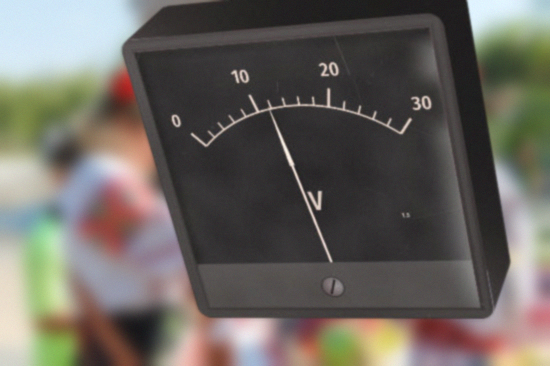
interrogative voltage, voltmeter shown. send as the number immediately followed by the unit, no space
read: 12V
